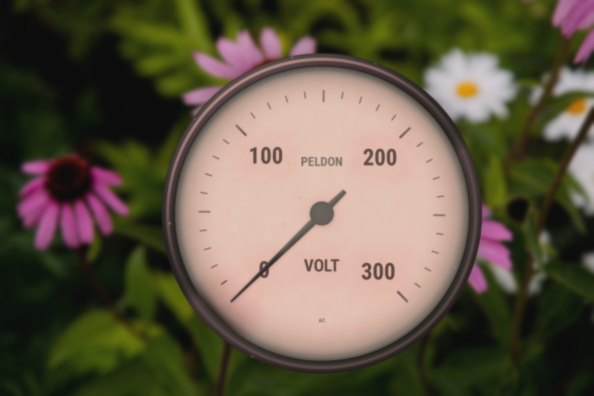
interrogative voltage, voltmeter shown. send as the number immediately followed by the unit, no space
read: 0V
